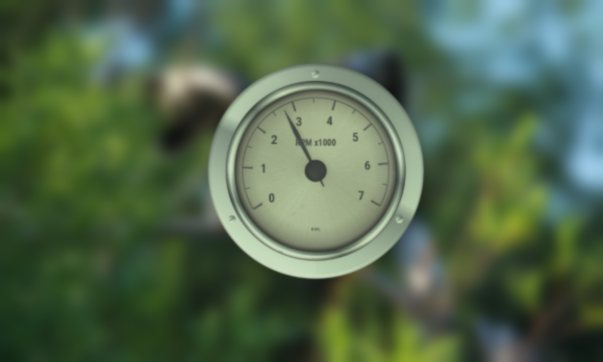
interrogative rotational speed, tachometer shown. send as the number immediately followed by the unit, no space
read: 2750rpm
